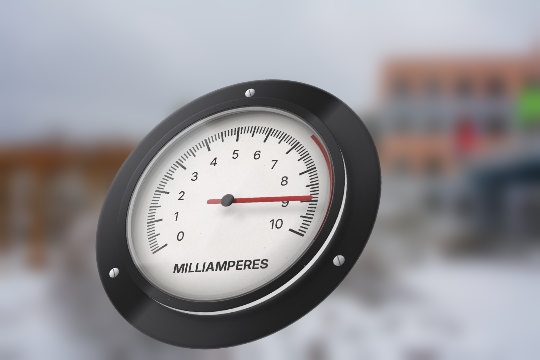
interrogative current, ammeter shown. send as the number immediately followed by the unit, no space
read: 9mA
